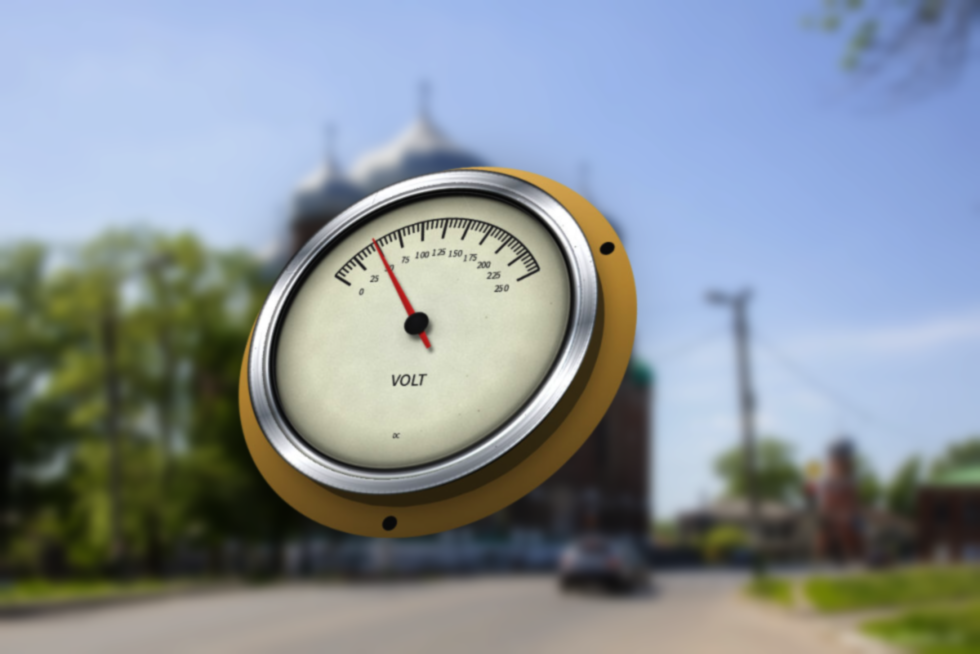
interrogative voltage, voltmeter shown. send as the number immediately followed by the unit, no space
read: 50V
